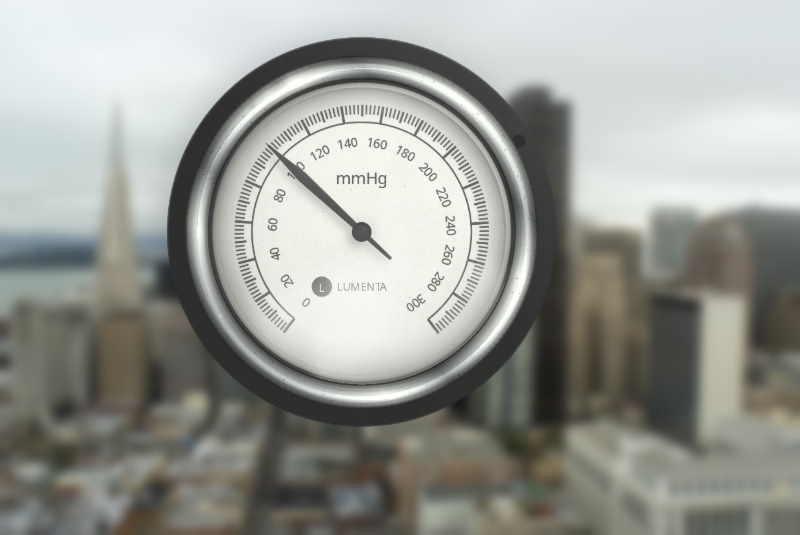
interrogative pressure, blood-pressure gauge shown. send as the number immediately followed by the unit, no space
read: 100mmHg
